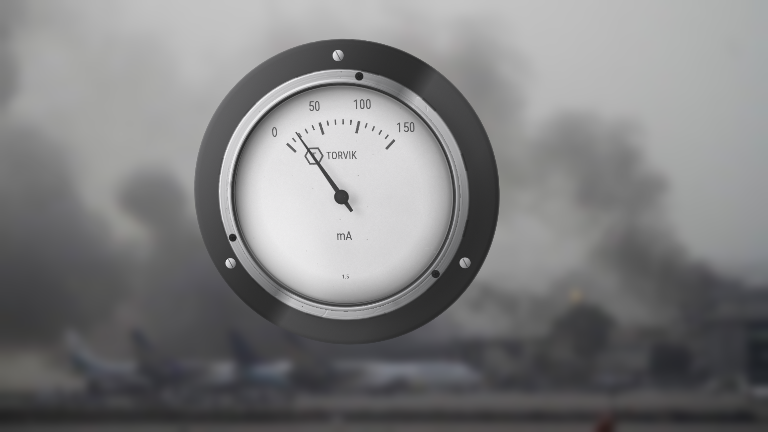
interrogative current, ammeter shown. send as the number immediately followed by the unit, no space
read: 20mA
